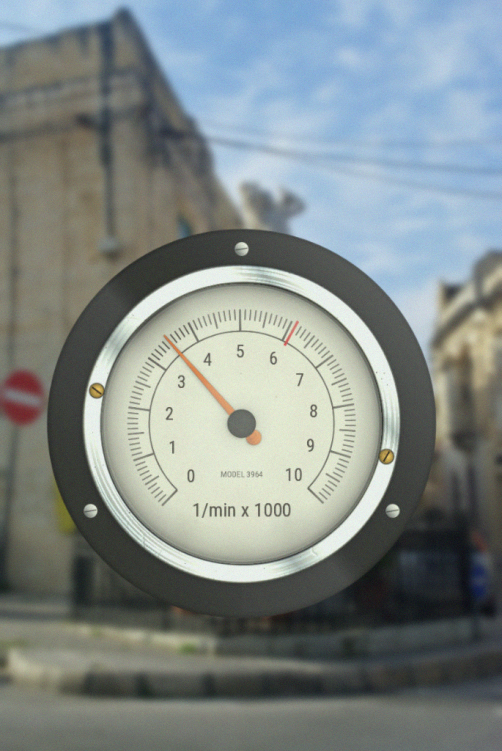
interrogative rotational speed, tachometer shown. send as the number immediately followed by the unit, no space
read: 3500rpm
